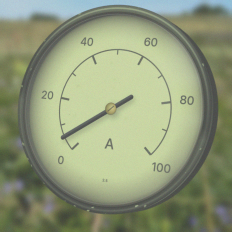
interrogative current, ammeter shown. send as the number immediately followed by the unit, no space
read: 5A
